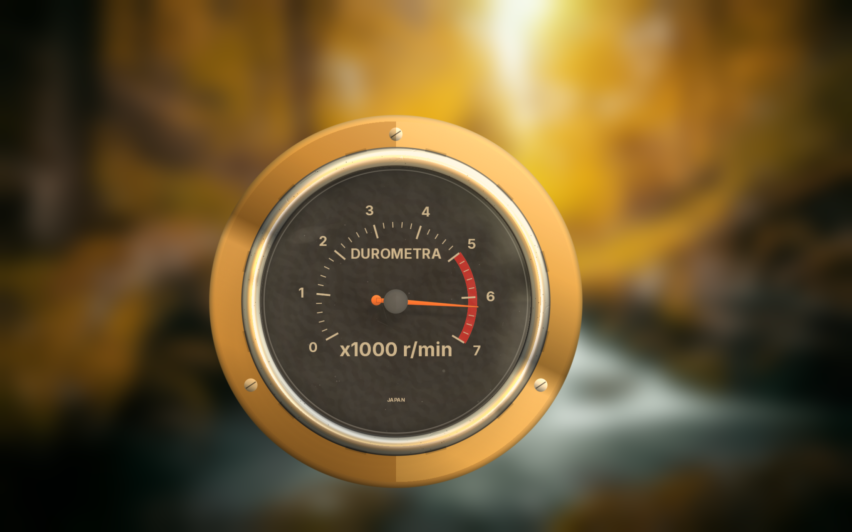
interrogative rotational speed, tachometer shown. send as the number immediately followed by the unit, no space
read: 6200rpm
